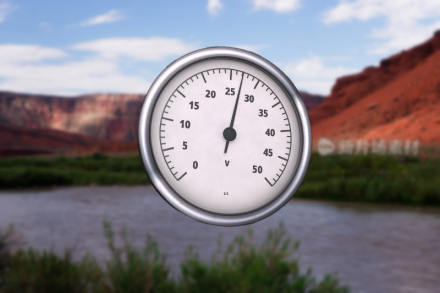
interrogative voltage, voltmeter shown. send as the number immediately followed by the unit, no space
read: 27V
